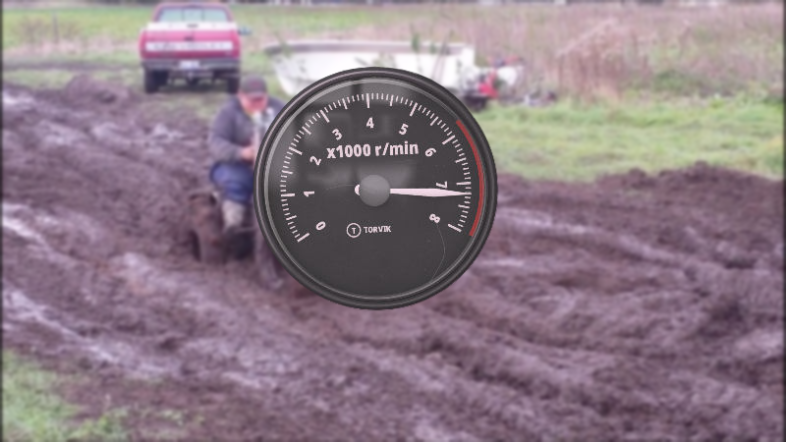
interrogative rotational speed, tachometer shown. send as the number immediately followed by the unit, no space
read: 7200rpm
